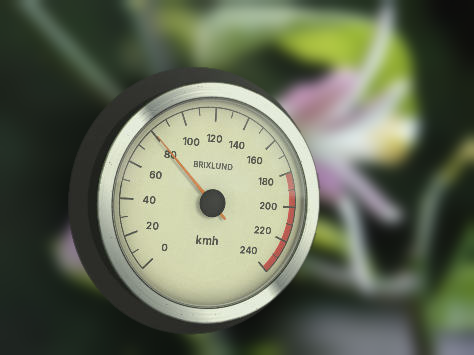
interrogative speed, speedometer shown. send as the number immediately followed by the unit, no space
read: 80km/h
